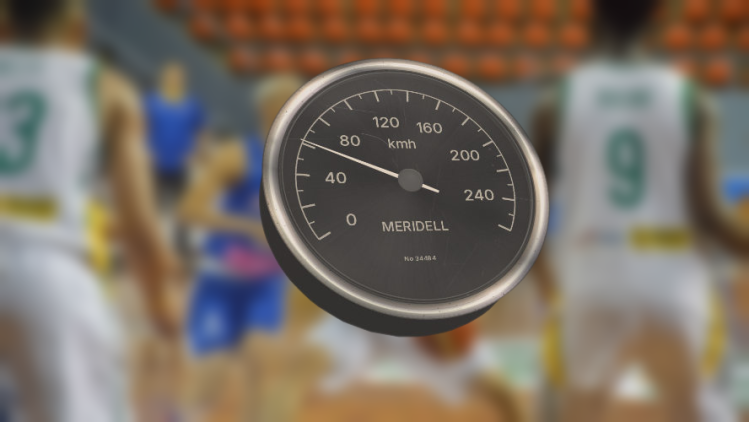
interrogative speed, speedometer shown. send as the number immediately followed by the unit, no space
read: 60km/h
